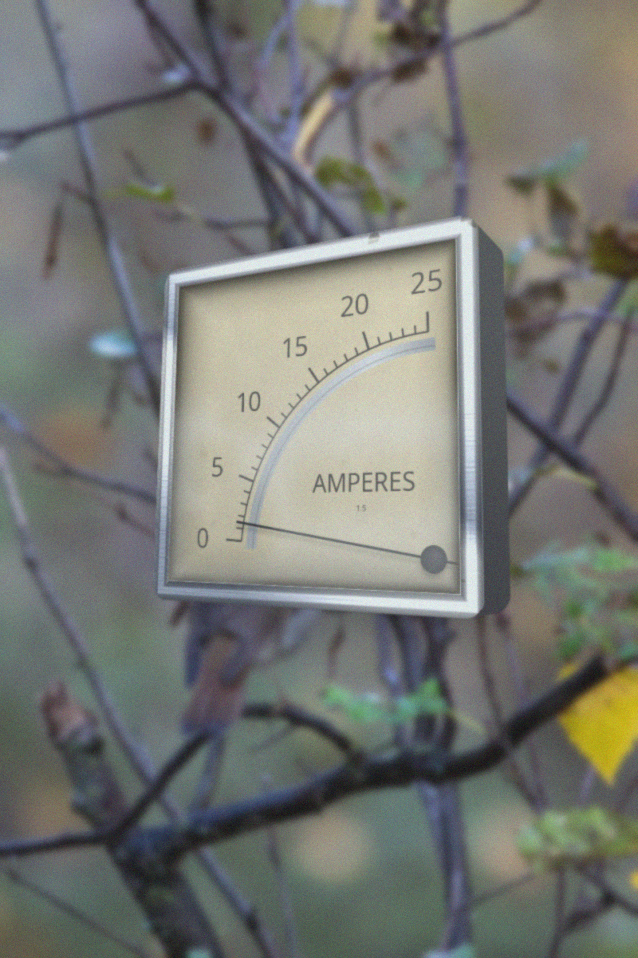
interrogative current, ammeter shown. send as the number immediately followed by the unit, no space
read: 1.5A
